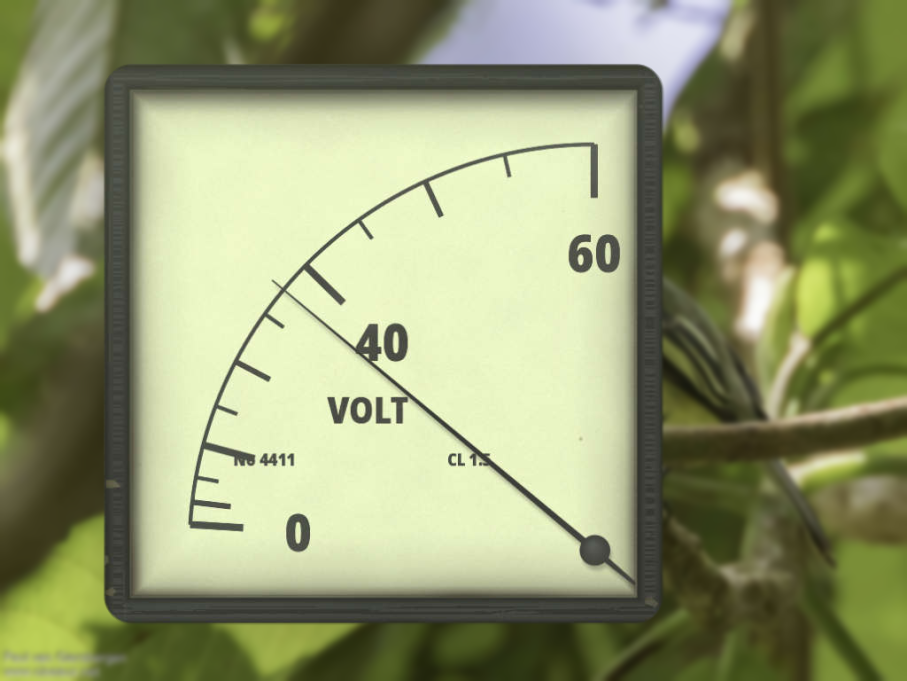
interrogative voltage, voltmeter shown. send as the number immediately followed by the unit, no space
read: 37.5V
